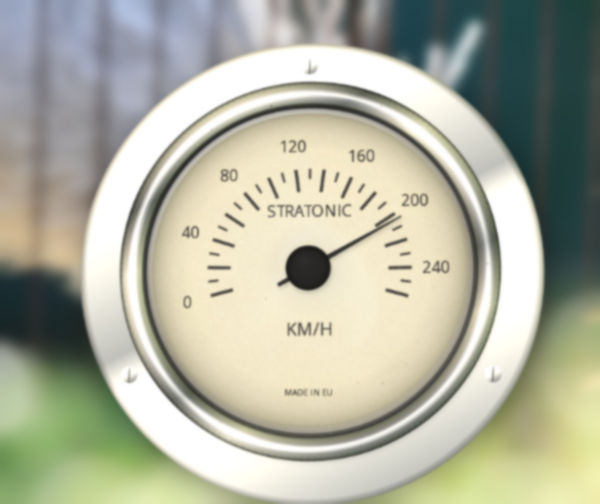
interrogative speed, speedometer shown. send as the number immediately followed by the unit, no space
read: 205km/h
